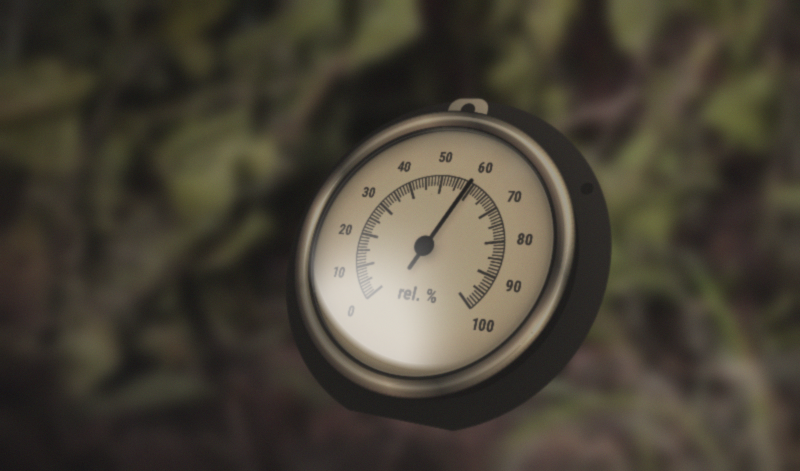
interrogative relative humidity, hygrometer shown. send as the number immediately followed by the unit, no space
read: 60%
